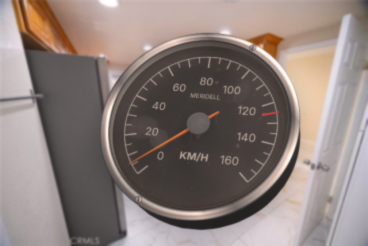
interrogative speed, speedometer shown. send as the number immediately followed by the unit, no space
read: 5km/h
